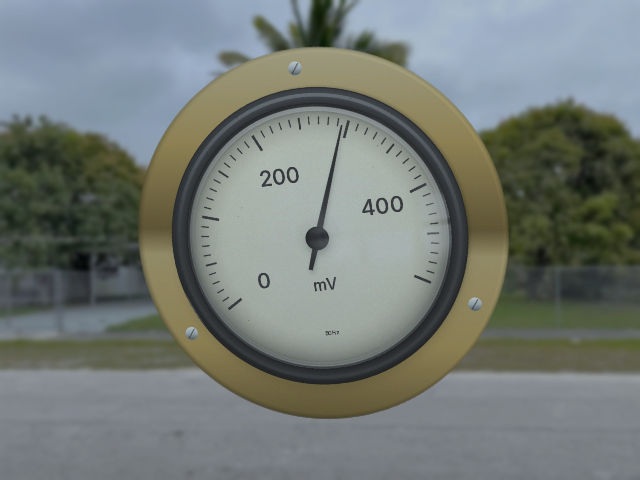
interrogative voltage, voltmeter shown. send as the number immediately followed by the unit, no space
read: 295mV
